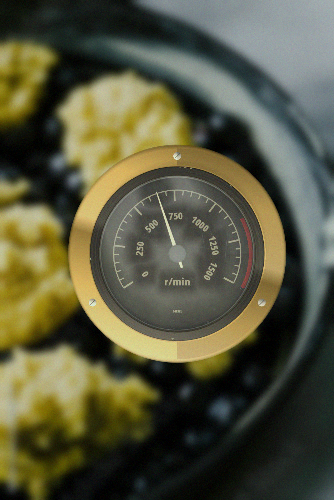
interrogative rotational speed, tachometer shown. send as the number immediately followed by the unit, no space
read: 650rpm
